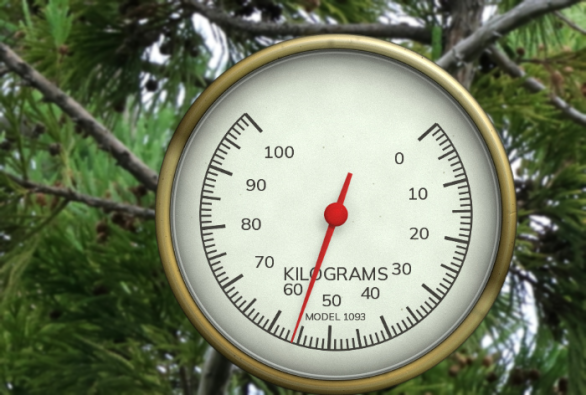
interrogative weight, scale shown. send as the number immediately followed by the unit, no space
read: 56kg
